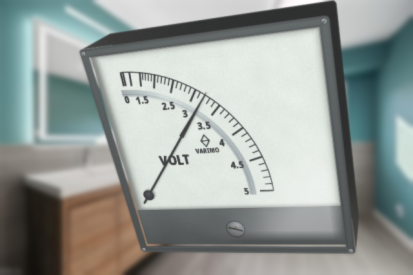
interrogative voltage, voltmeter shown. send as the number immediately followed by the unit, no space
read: 3.2V
